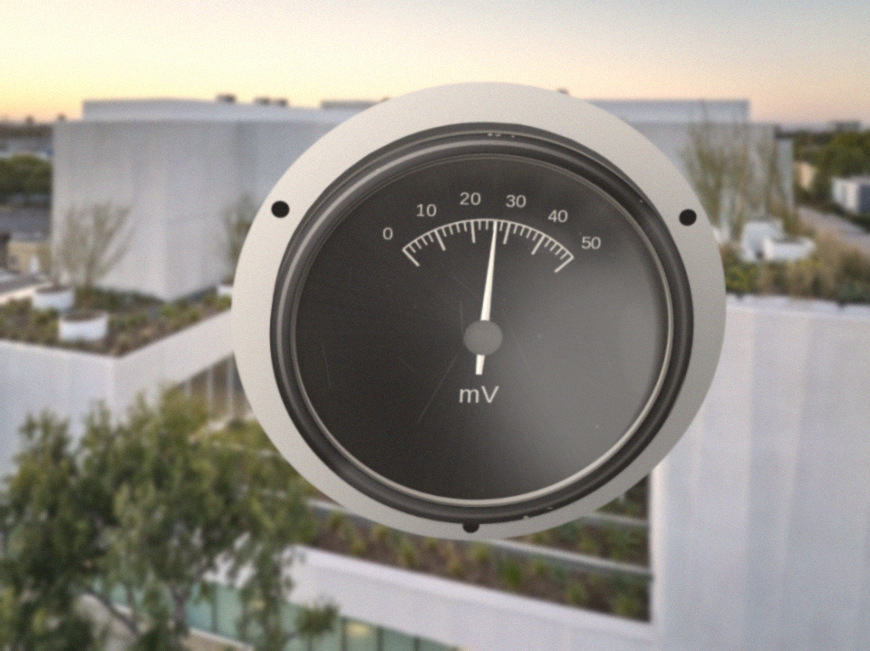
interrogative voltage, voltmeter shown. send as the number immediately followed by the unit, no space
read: 26mV
